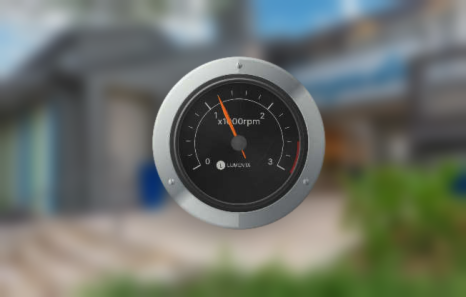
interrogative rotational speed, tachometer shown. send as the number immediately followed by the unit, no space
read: 1200rpm
